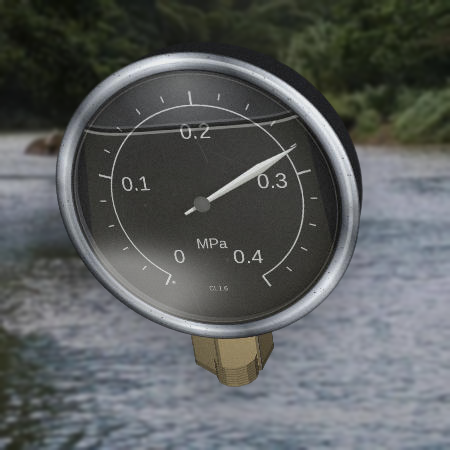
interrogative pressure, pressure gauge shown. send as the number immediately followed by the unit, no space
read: 0.28MPa
